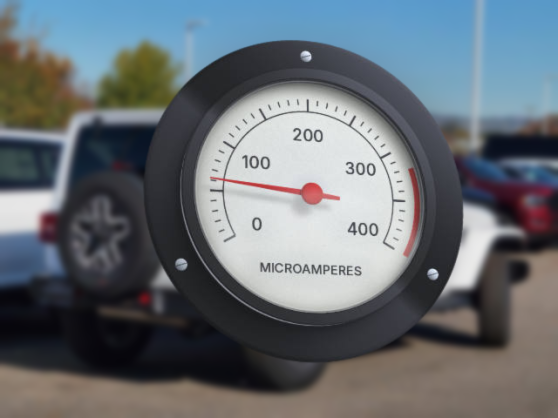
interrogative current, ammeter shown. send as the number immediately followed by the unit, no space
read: 60µA
